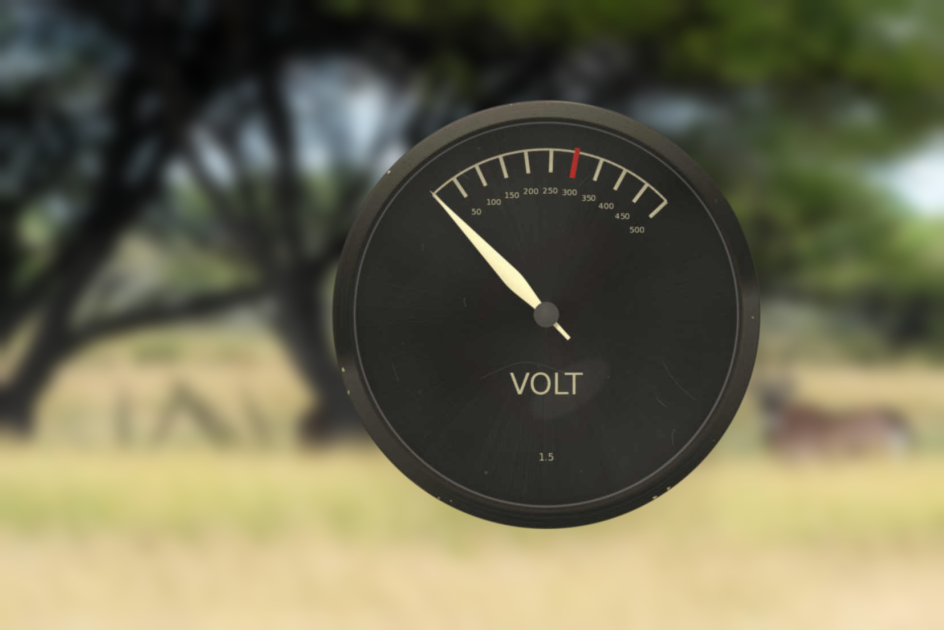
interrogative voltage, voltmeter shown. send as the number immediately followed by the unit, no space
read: 0V
